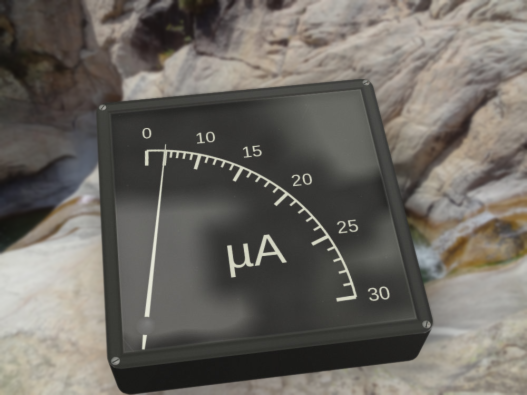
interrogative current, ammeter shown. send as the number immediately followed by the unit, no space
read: 5µA
